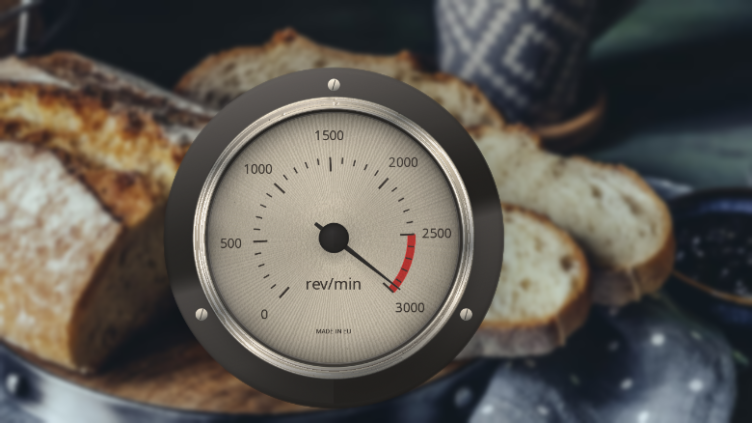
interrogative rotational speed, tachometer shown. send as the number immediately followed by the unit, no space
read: 2950rpm
